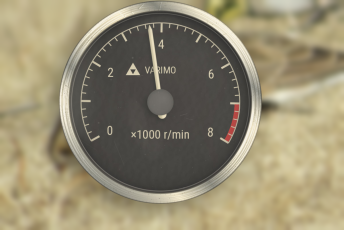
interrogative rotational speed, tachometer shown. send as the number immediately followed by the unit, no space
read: 3700rpm
